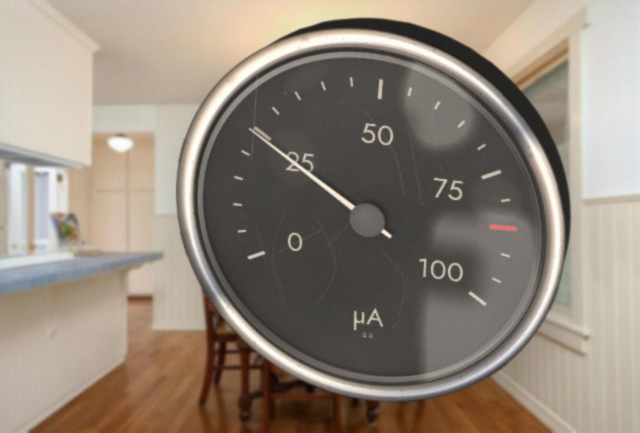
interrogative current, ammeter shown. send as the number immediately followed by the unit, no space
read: 25µA
